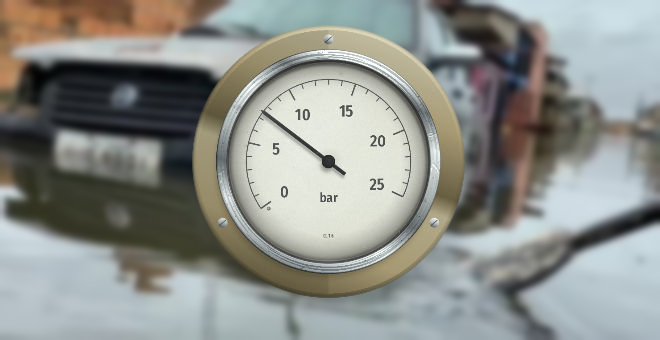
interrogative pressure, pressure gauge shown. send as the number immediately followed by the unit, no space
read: 7.5bar
